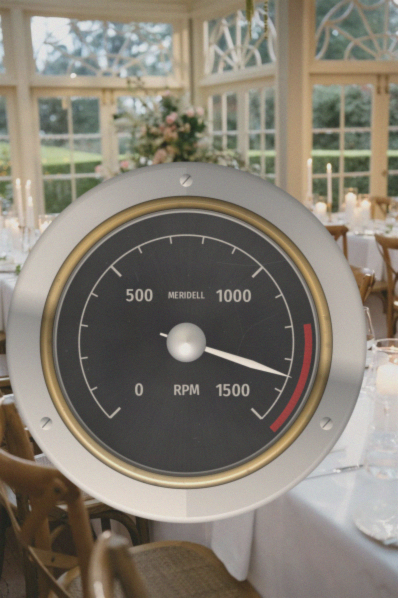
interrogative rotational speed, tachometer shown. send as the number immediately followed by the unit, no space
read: 1350rpm
